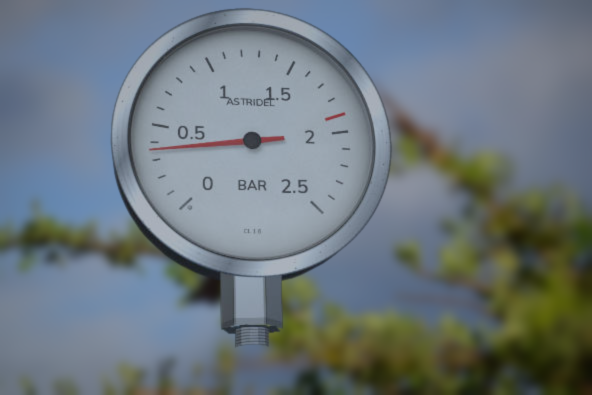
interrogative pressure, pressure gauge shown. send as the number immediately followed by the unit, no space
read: 0.35bar
